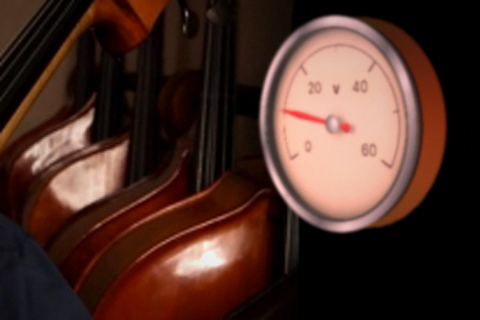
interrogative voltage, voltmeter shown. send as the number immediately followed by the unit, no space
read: 10V
